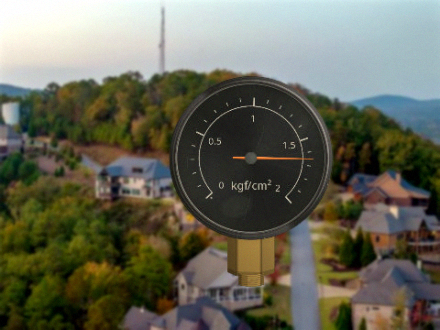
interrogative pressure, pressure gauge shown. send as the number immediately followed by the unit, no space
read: 1.65kg/cm²
